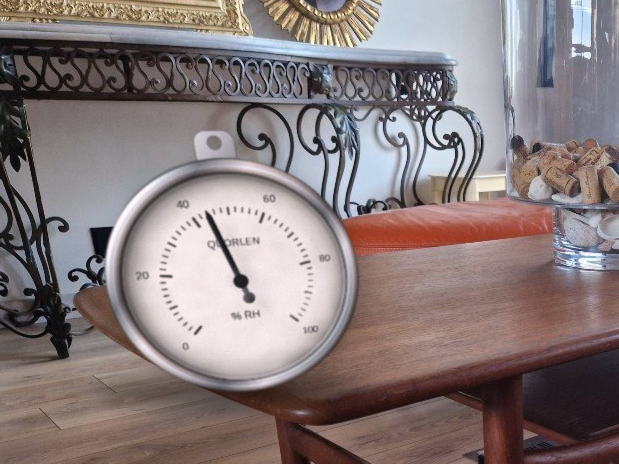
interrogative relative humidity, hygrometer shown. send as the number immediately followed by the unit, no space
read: 44%
